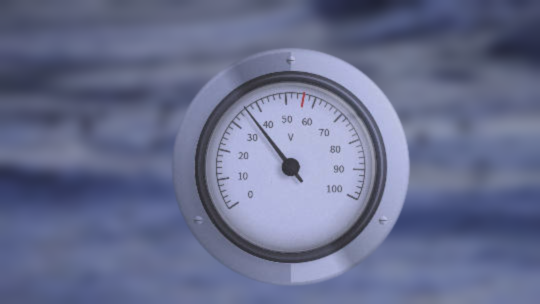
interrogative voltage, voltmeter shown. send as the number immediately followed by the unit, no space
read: 36V
